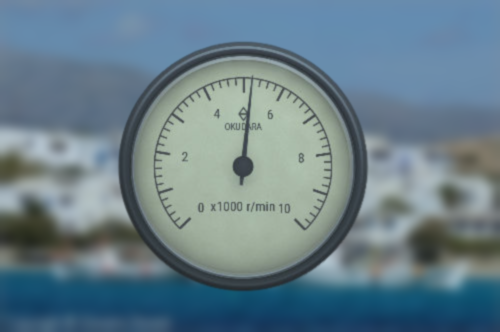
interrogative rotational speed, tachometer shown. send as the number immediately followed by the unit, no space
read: 5200rpm
